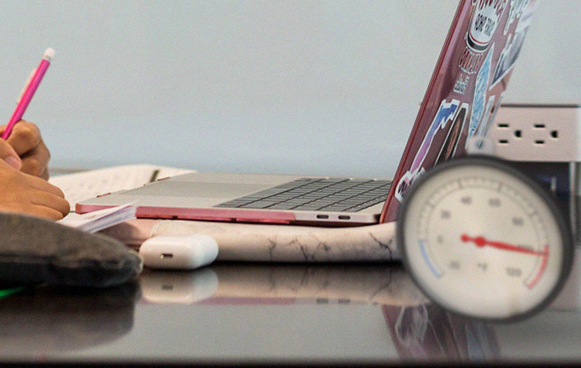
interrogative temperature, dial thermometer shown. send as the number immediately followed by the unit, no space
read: 100°F
